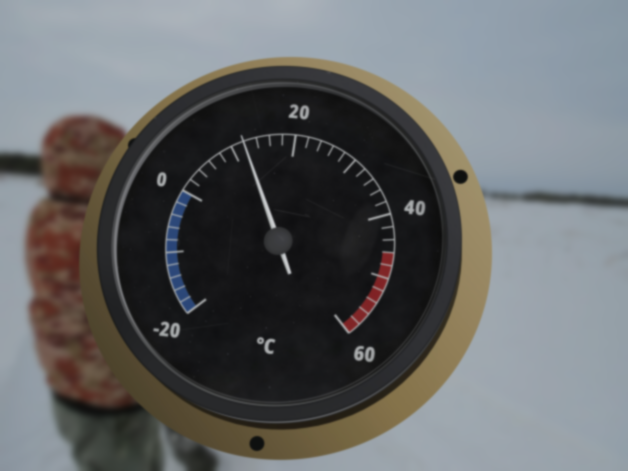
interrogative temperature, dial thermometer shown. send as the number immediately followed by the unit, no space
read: 12°C
